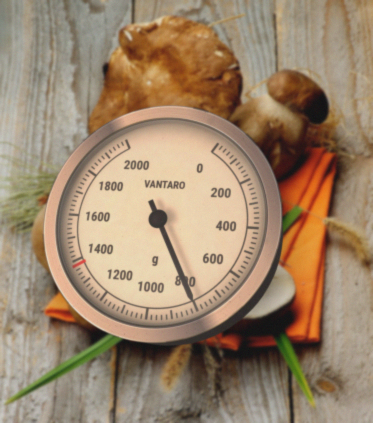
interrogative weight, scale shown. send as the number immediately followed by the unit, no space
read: 800g
